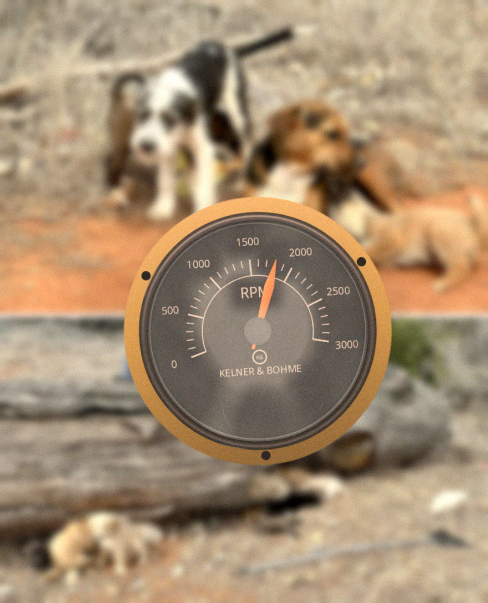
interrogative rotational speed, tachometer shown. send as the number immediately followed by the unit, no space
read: 1800rpm
